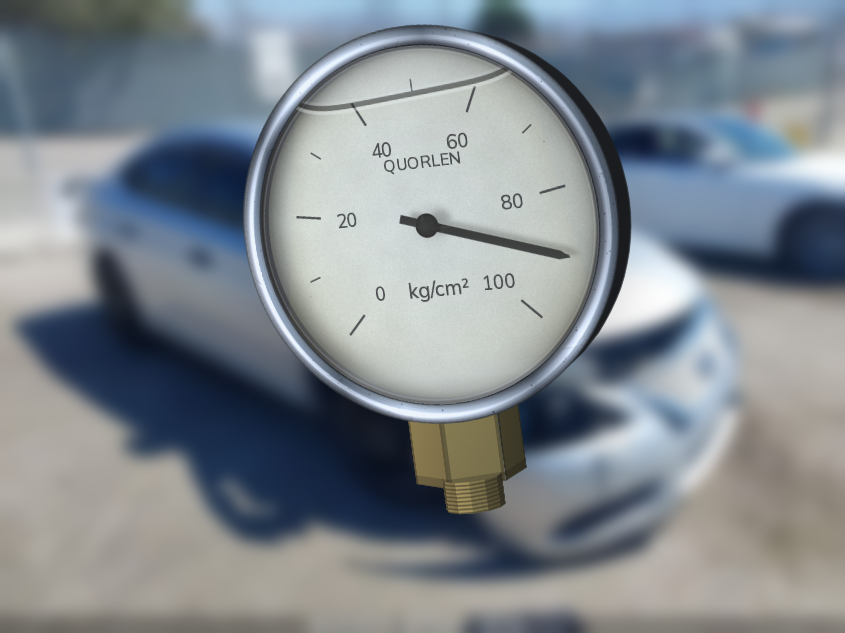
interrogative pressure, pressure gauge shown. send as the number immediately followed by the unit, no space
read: 90kg/cm²
